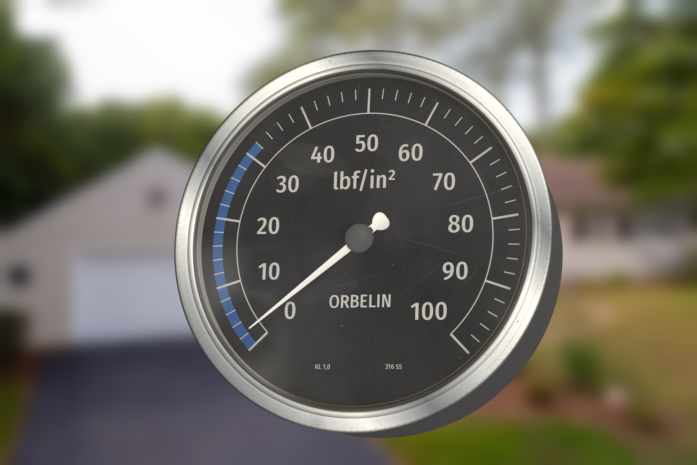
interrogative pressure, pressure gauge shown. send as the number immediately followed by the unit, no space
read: 2psi
